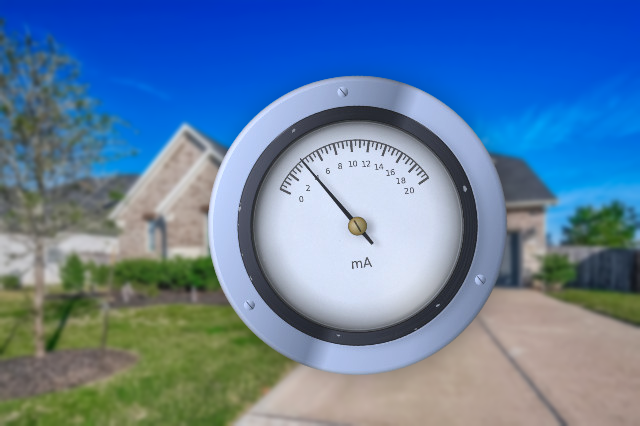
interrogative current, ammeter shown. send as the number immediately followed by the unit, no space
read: 4mA
